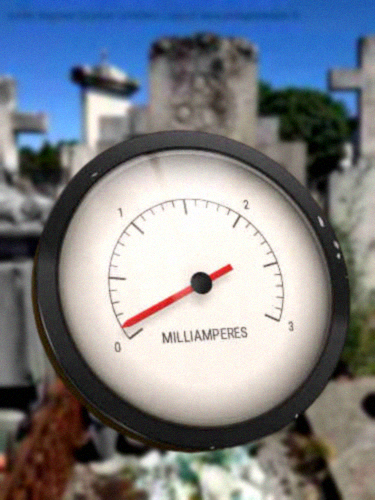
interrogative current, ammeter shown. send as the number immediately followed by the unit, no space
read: 0.1mA
